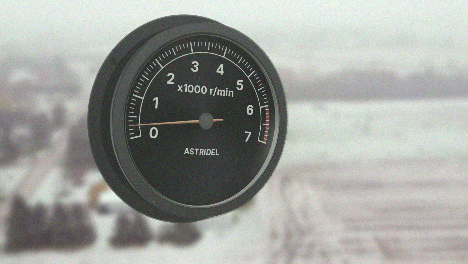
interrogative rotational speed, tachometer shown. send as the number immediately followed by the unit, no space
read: 300rpm
